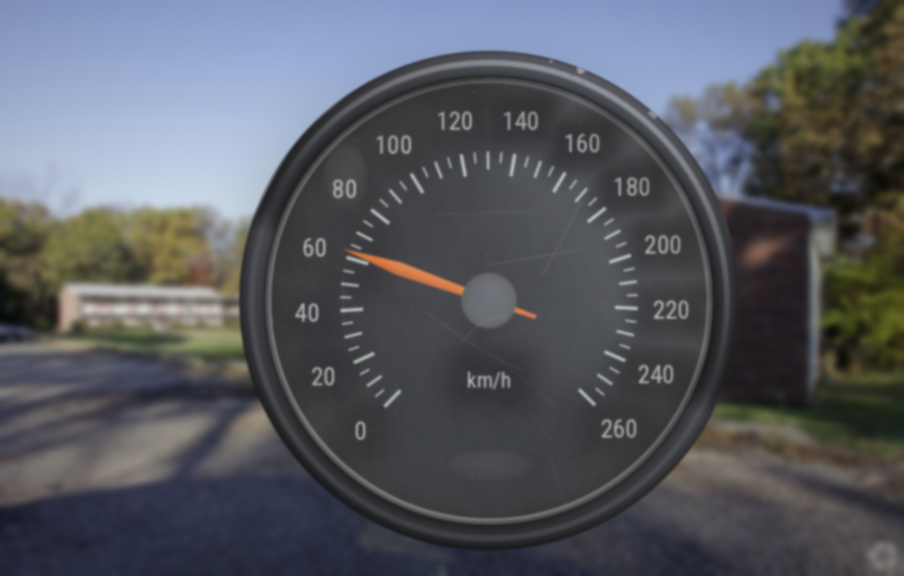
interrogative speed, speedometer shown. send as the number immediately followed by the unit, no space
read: 62.5km/h
